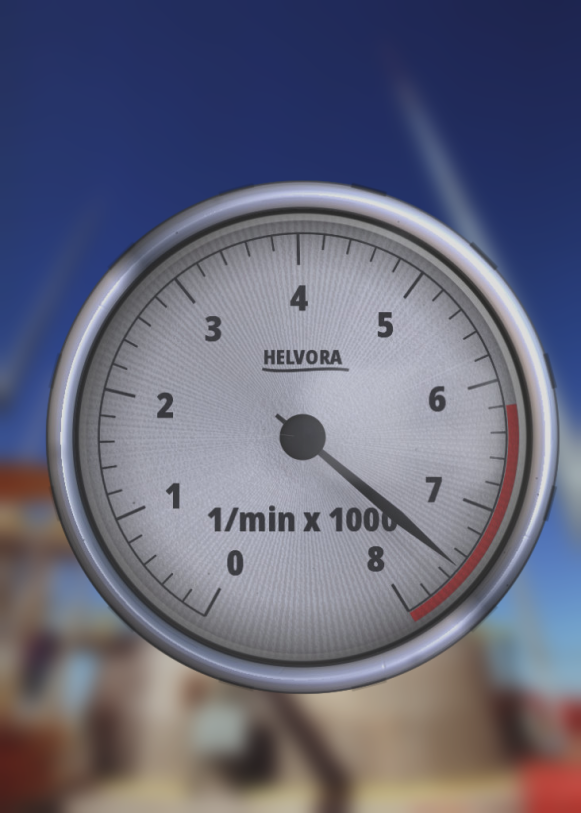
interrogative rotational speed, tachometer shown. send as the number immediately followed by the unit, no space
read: 7500rpm
